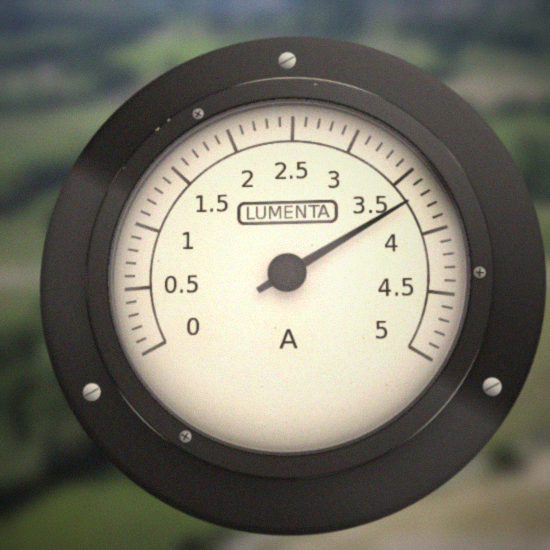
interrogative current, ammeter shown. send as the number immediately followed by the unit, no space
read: 3.7A
